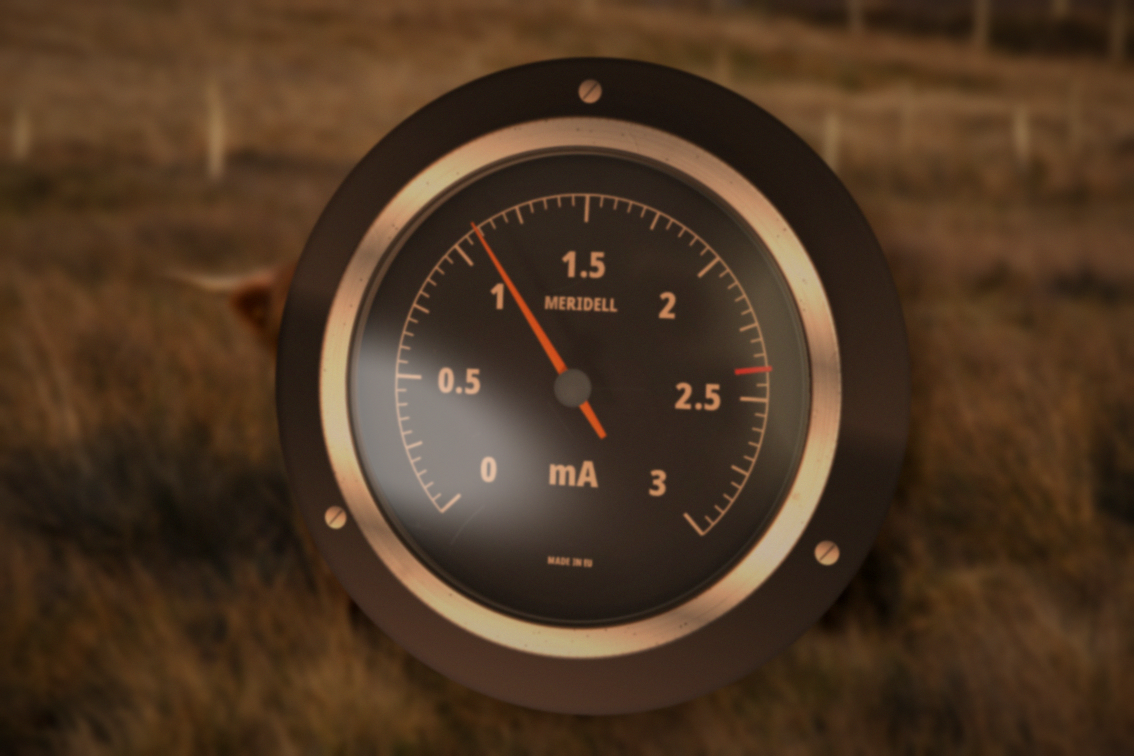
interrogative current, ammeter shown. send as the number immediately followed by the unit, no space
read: 1.1mA
